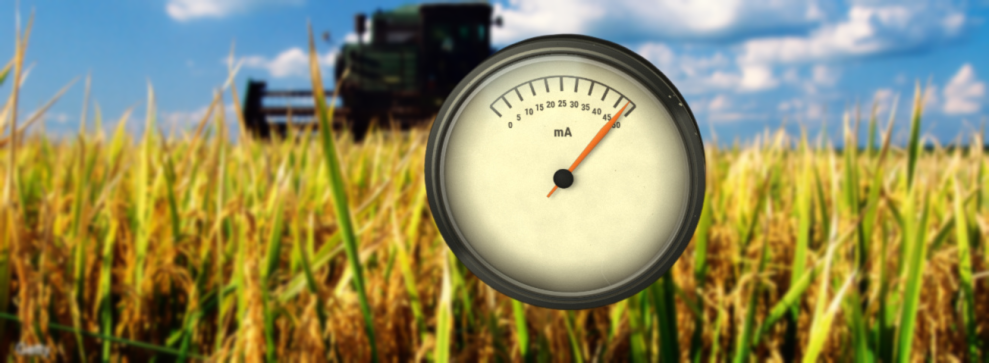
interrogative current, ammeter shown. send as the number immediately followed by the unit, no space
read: 47.5mA
